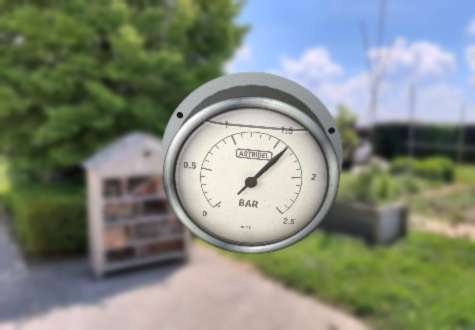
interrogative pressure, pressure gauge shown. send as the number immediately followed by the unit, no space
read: 1.6bar
